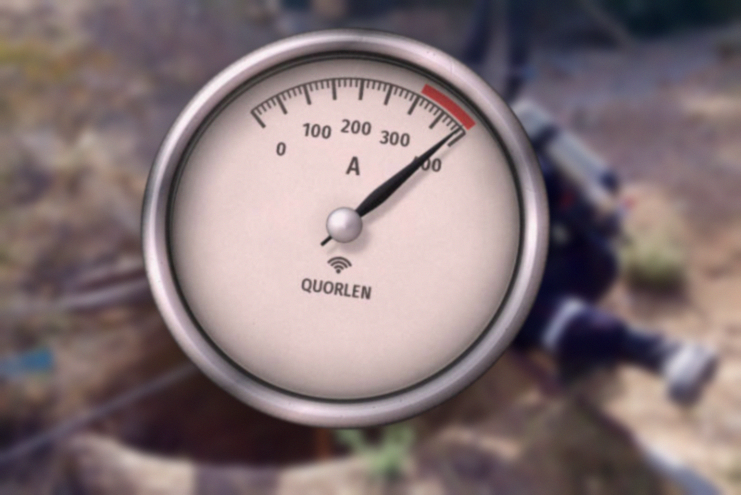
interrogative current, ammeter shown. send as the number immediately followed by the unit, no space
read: 390A
